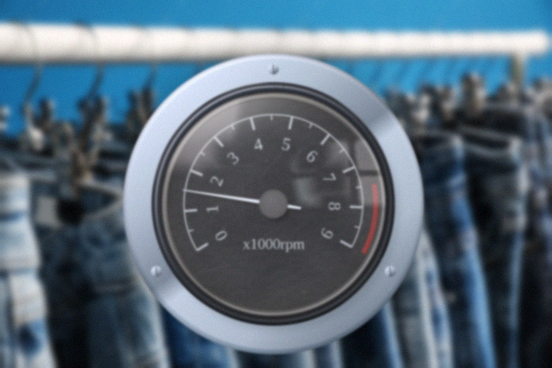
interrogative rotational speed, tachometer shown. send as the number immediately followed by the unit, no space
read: 1500rpm
